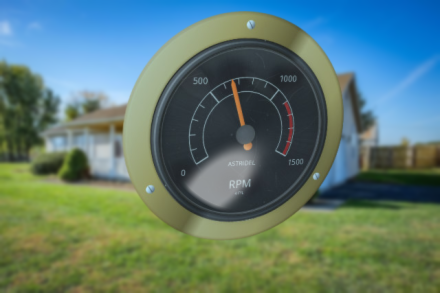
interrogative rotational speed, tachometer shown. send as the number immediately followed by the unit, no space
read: 650rpm
